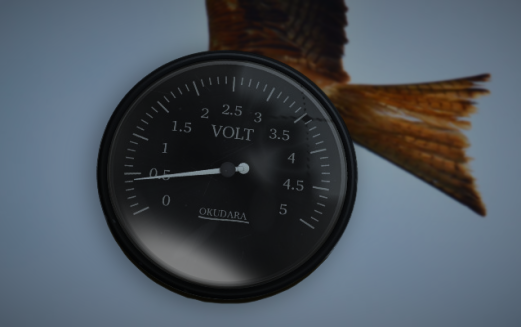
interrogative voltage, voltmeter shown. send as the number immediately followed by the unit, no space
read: 0.4V
